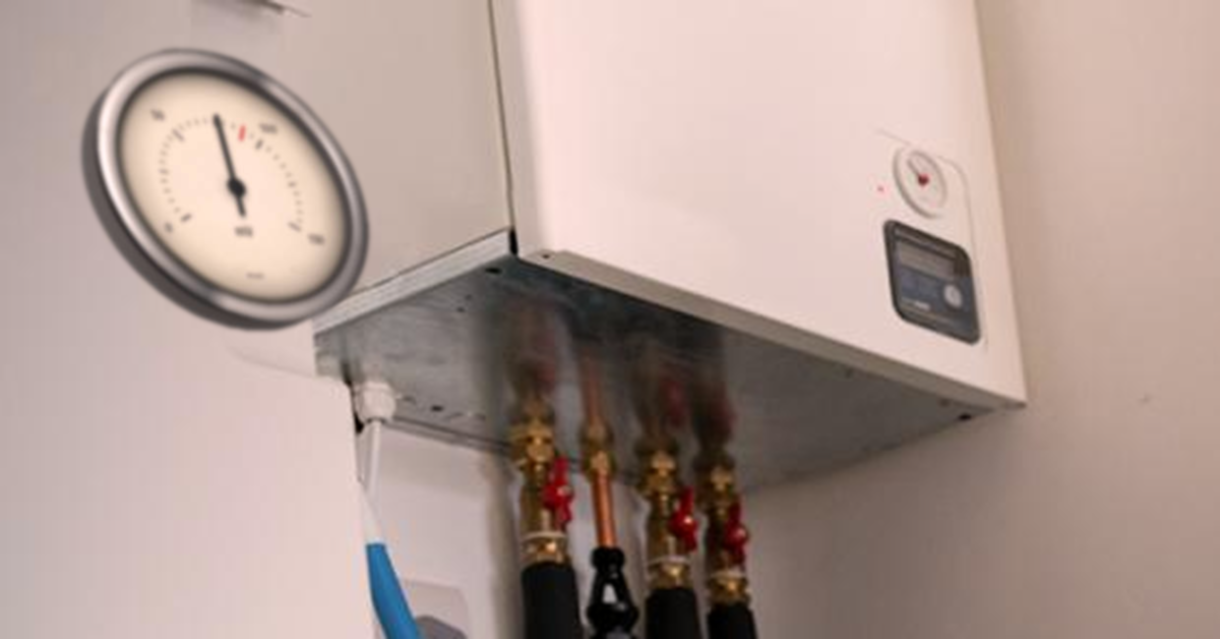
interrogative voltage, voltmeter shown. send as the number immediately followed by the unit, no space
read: 75mV
